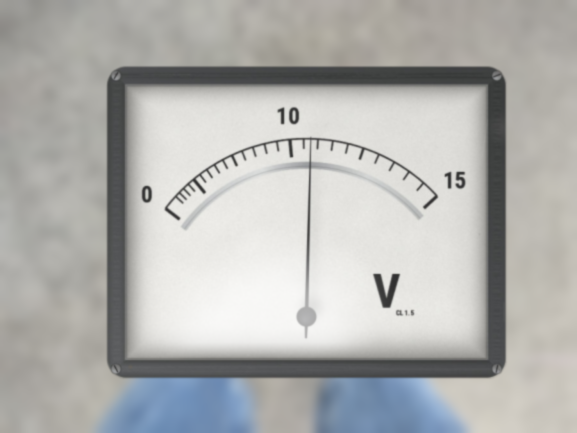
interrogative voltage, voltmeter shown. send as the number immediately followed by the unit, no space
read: 10.75V
